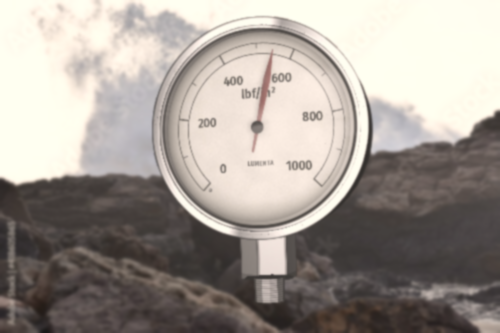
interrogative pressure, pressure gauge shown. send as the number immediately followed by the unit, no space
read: 550psi
